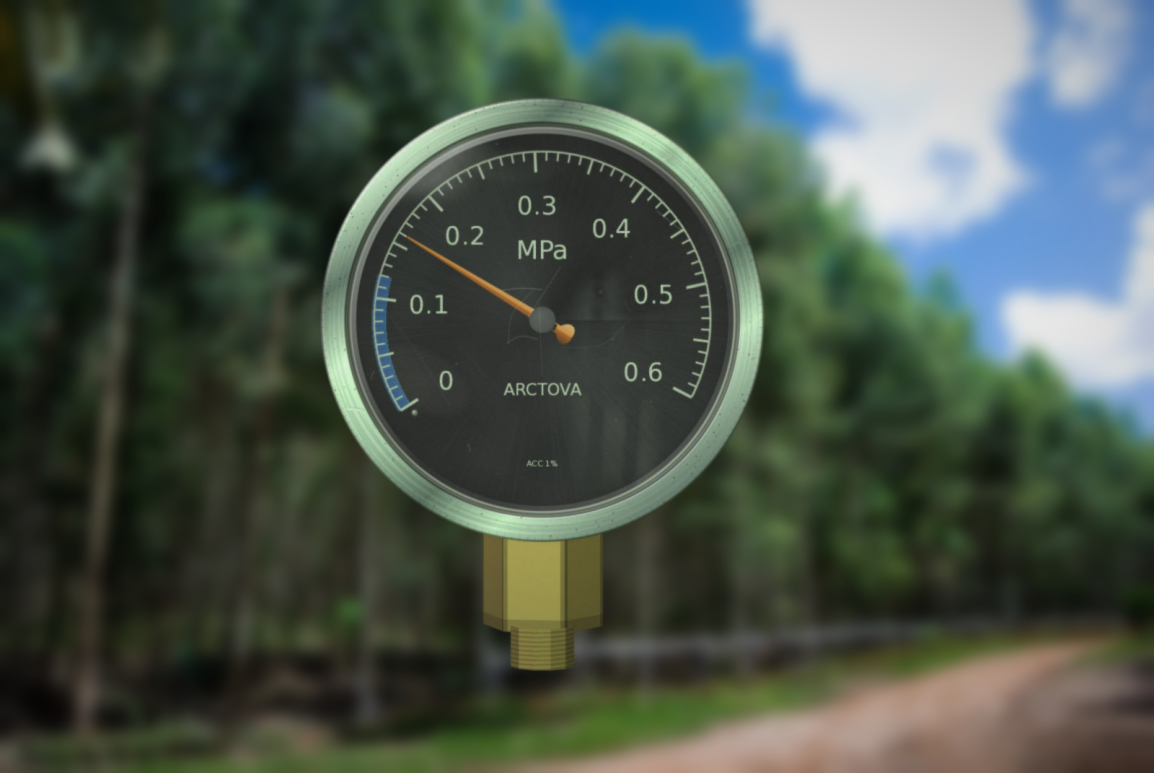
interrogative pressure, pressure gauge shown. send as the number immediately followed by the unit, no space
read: 0.16MPa
